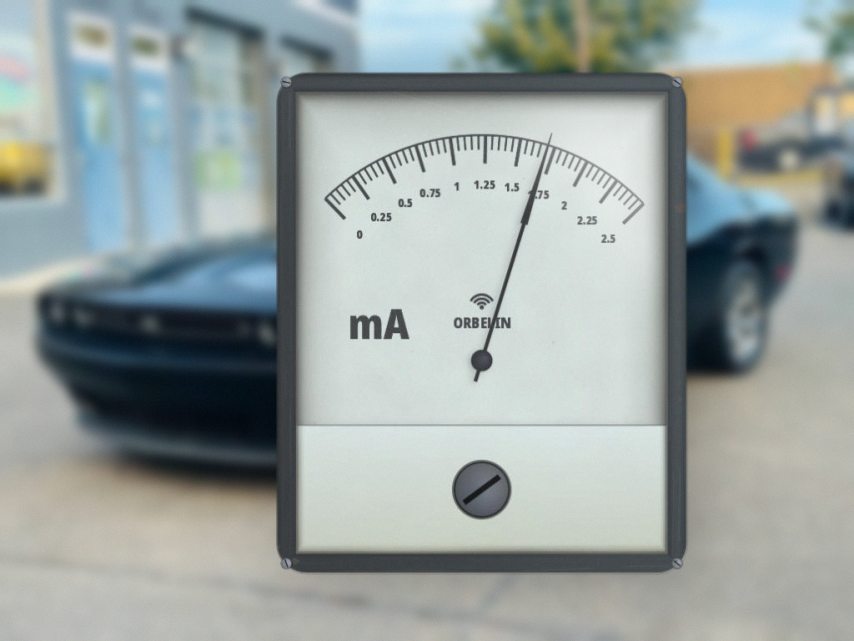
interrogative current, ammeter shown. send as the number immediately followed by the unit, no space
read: 1.7mA
